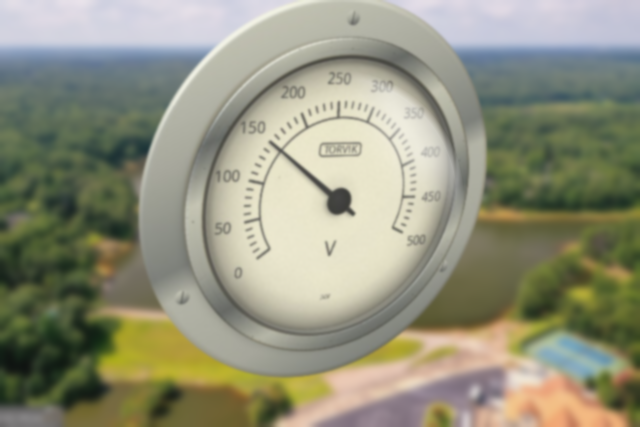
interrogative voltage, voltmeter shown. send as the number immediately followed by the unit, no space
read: 150V
